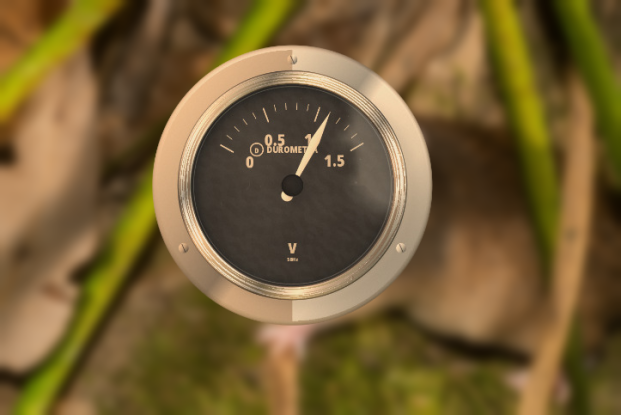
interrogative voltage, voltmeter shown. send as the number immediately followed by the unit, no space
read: 1.1V
